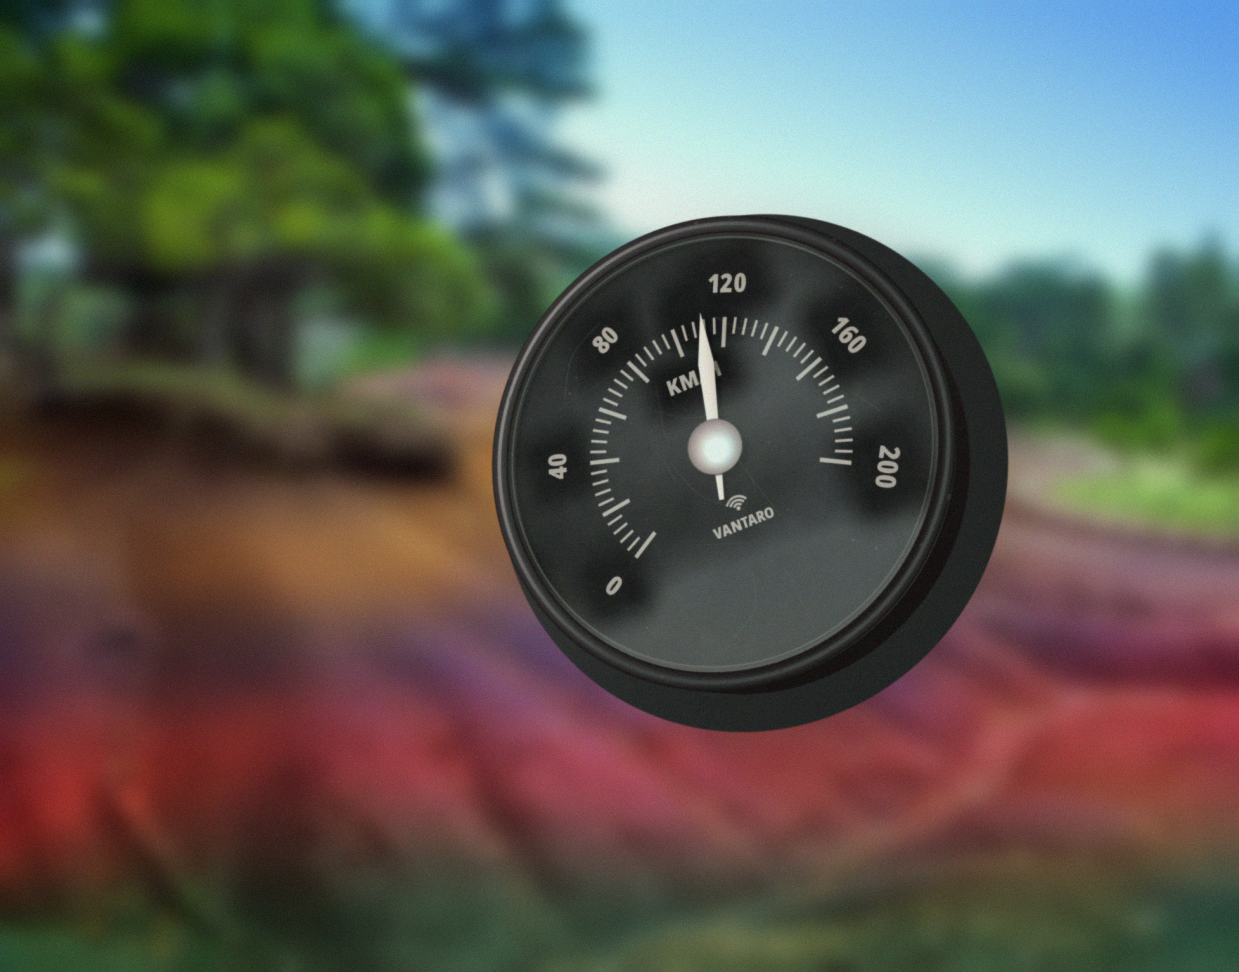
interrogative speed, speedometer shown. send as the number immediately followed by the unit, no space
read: 112km/h
